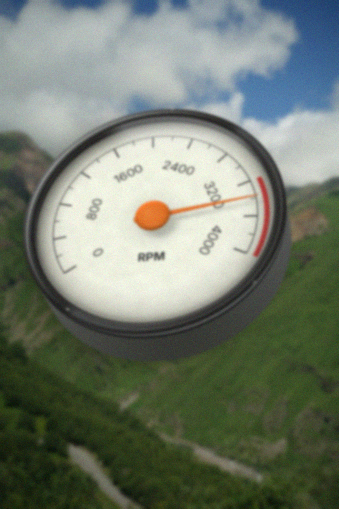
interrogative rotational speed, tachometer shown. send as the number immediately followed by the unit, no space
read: 3400rpm
